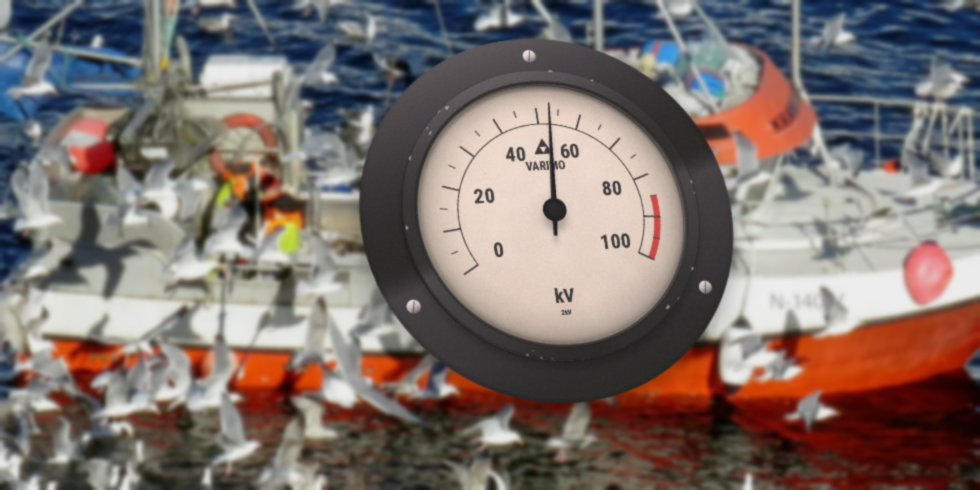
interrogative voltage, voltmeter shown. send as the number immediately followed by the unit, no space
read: 52.5kV
